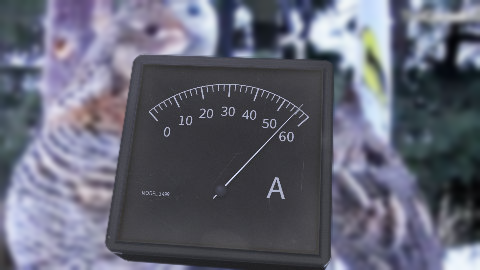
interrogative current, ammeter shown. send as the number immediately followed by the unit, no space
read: 56A
